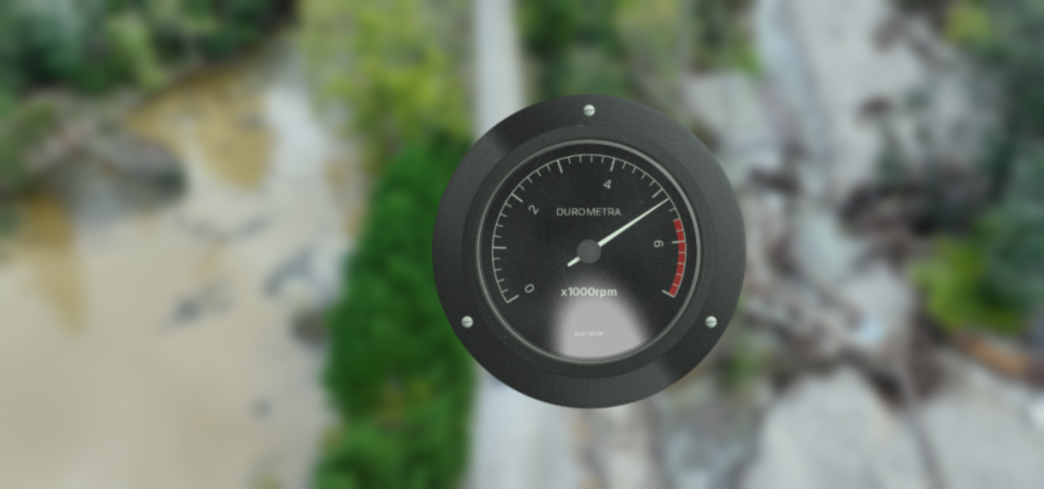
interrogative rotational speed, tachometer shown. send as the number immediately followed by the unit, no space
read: 5200rpm
